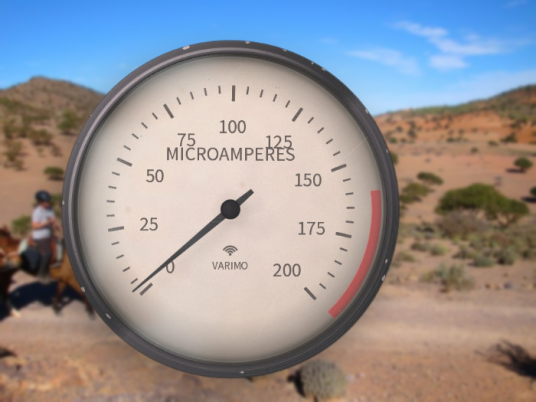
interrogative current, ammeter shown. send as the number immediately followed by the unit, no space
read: 2.5µA
